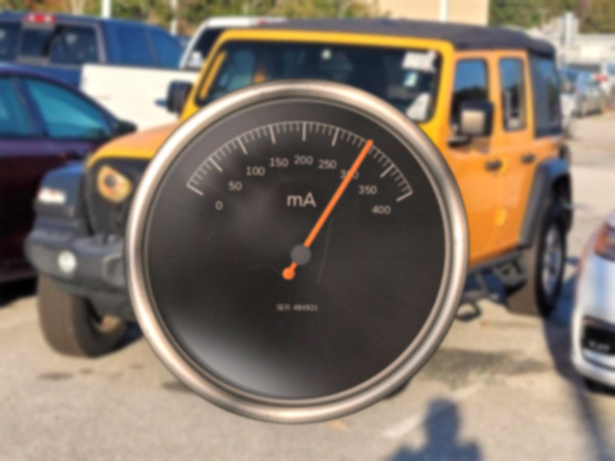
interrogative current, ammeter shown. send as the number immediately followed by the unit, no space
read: 300mA
